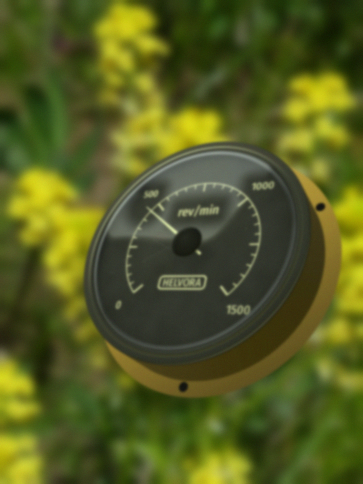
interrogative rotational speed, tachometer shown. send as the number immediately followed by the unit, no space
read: 450rpm
